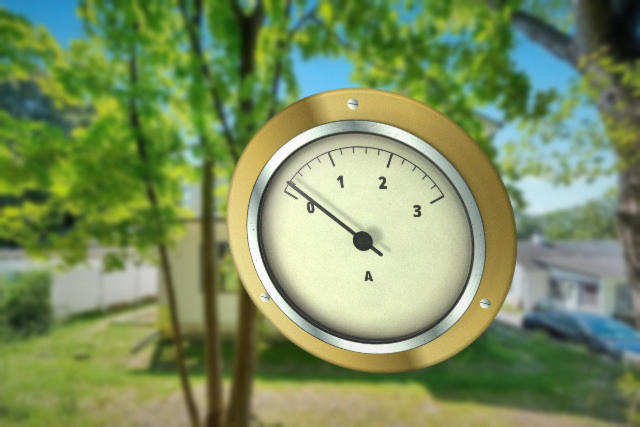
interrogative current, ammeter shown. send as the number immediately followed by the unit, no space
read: 0.2A
